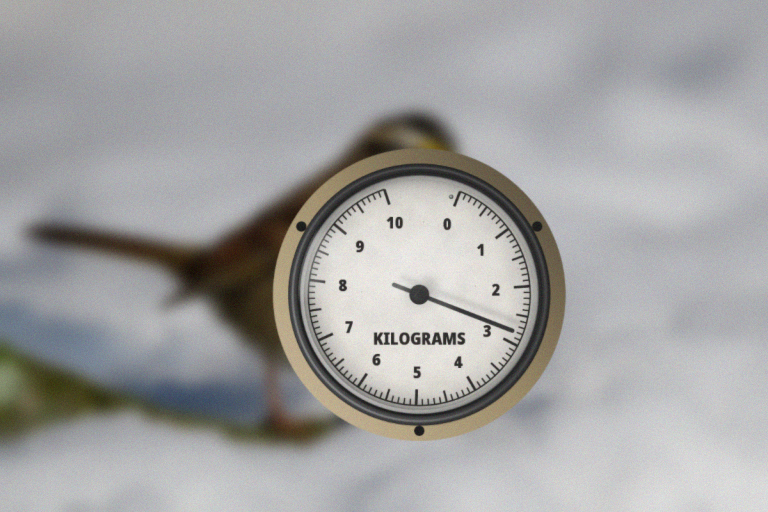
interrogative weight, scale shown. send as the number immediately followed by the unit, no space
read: 2.8kg
